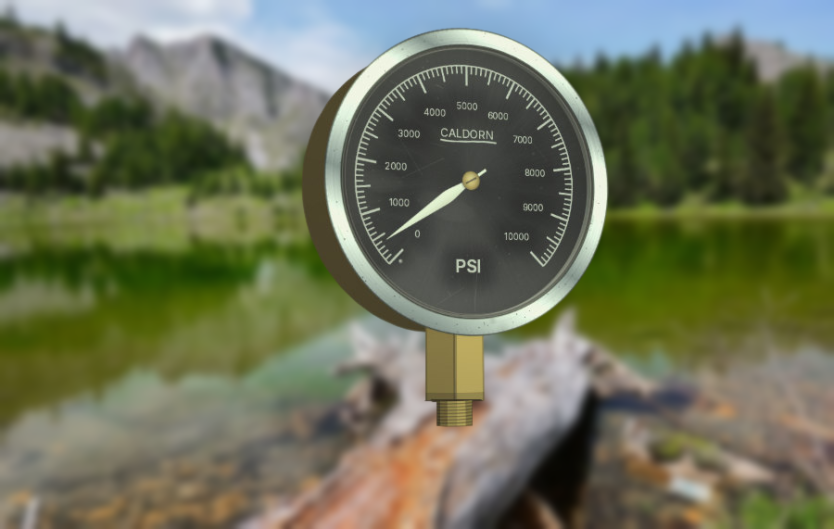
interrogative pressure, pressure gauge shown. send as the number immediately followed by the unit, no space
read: 400psi
